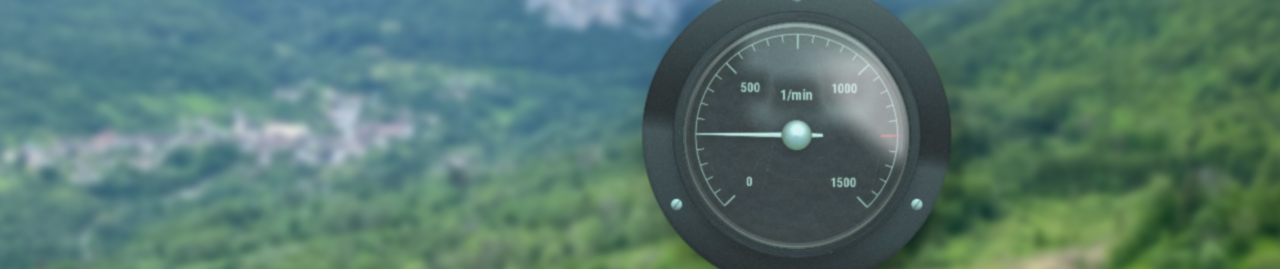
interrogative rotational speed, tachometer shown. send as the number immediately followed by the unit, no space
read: 250rpm
